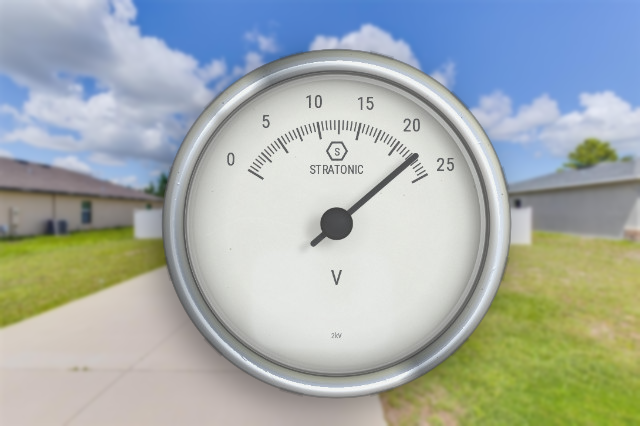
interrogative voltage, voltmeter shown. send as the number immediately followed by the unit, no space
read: 22.5V
